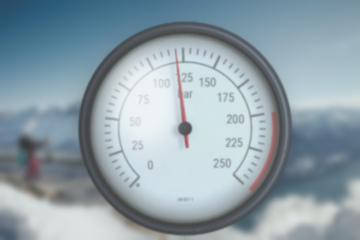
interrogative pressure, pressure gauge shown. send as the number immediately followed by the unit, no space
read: 120bar
